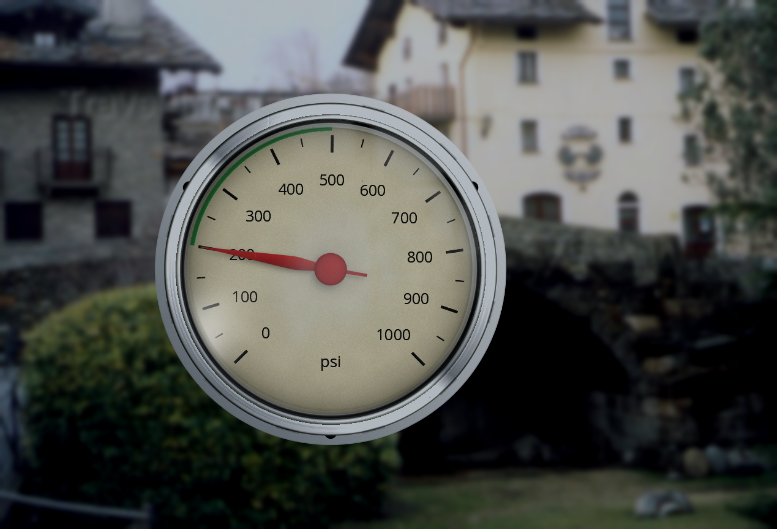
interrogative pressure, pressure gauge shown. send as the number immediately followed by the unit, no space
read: 200psi
